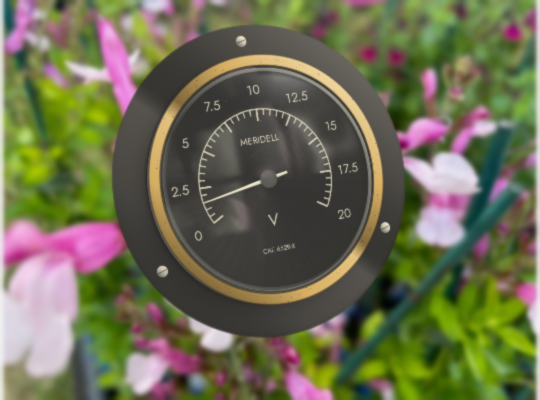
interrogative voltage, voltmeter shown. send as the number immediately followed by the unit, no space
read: 1.5V
